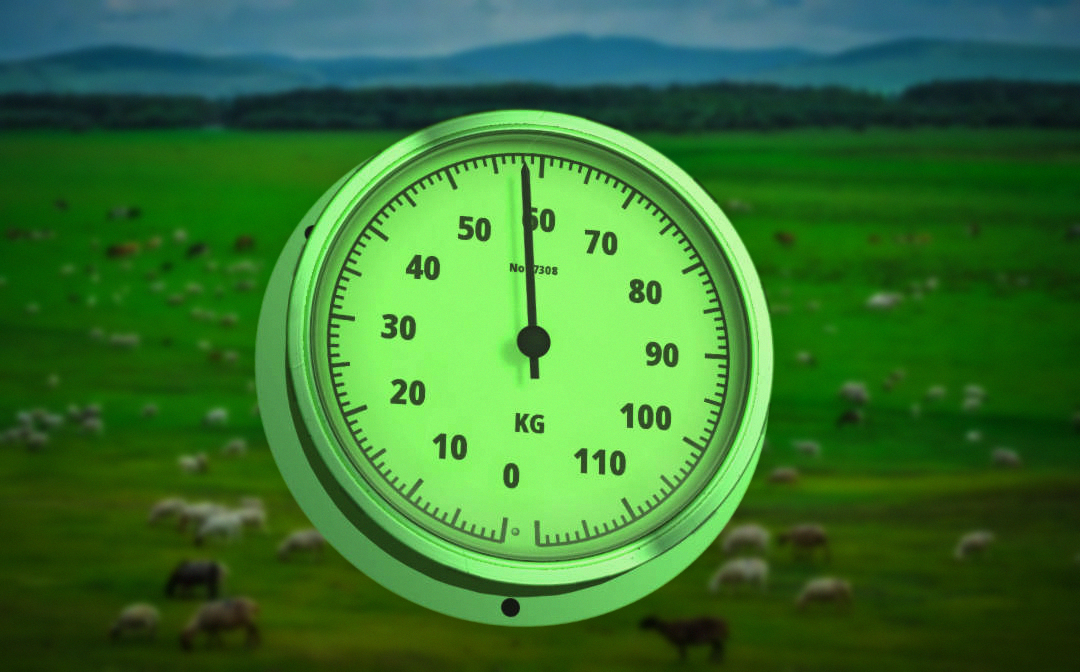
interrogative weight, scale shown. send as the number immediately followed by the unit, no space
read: 58kg
